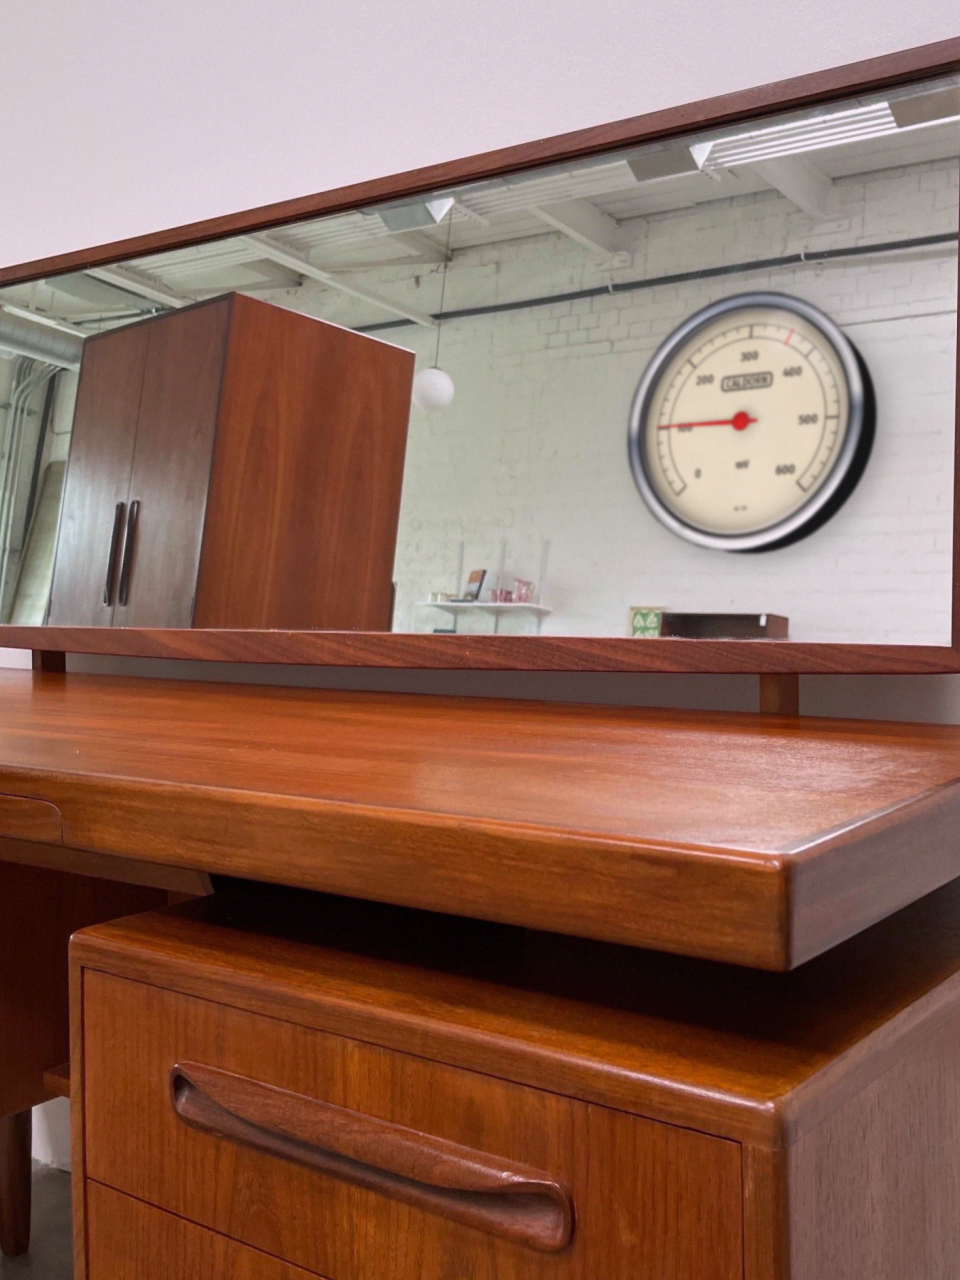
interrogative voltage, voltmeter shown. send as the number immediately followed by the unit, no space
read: 100mV
